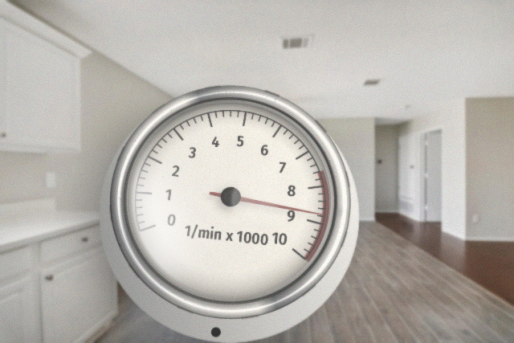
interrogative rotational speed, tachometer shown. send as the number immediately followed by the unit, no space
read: 8800rpm
